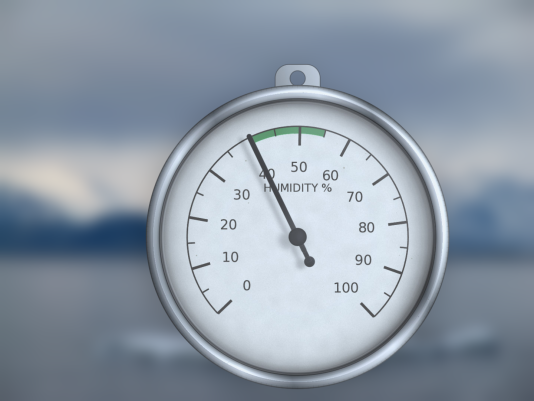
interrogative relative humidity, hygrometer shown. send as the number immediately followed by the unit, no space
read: 40%
